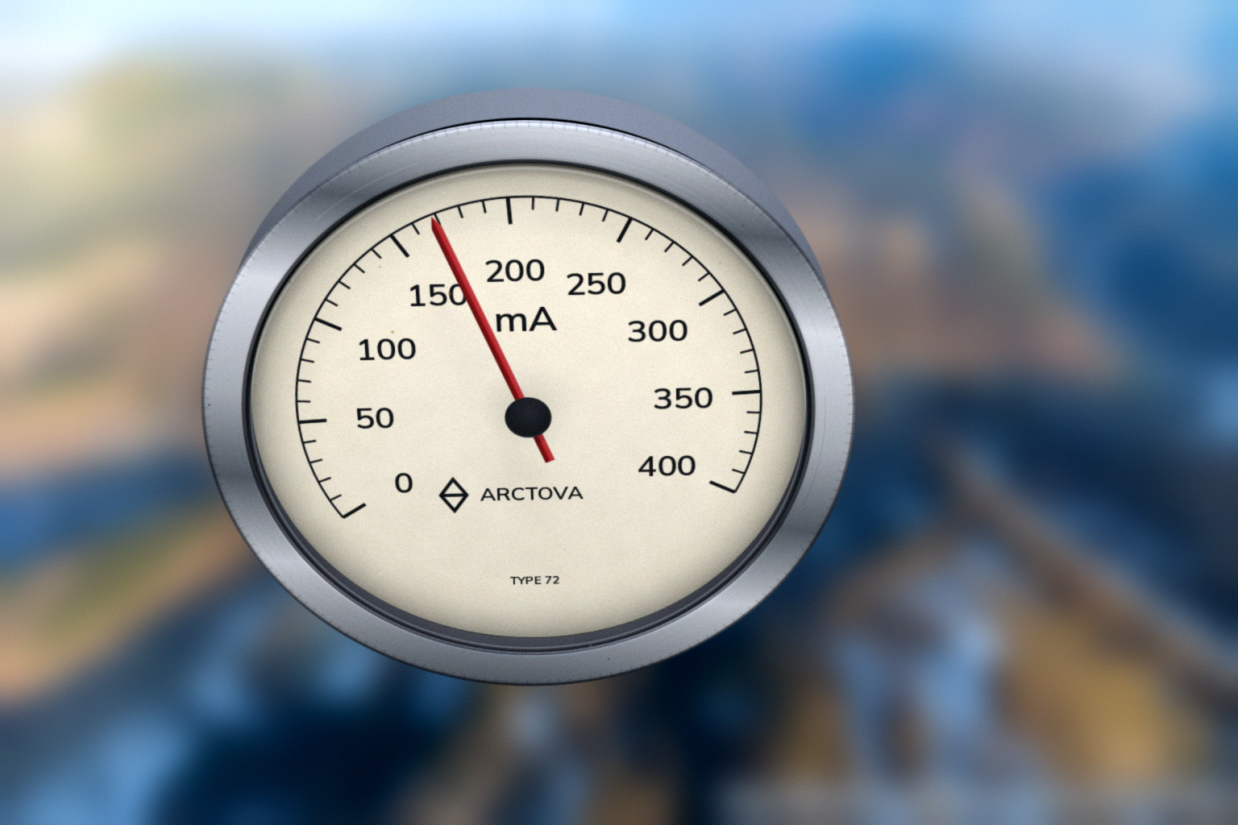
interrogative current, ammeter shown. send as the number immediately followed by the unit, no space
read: 170mA
